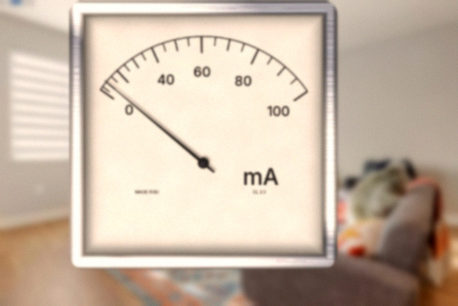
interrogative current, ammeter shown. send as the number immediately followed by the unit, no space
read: 10mA
